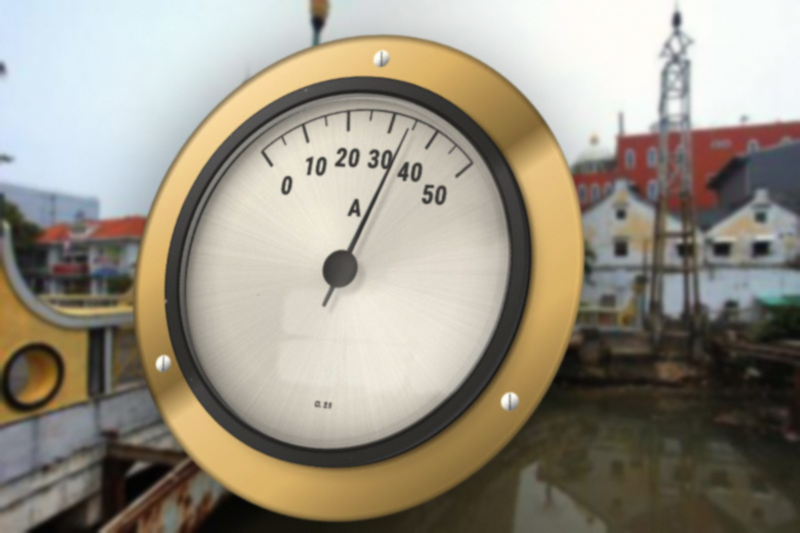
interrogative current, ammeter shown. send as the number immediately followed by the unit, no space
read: 35A
